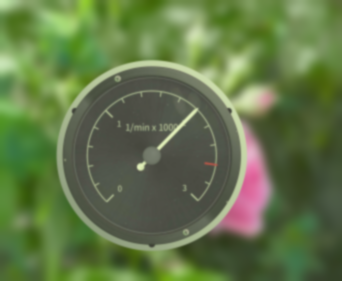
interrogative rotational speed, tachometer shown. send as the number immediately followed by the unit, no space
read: 2000rpm
